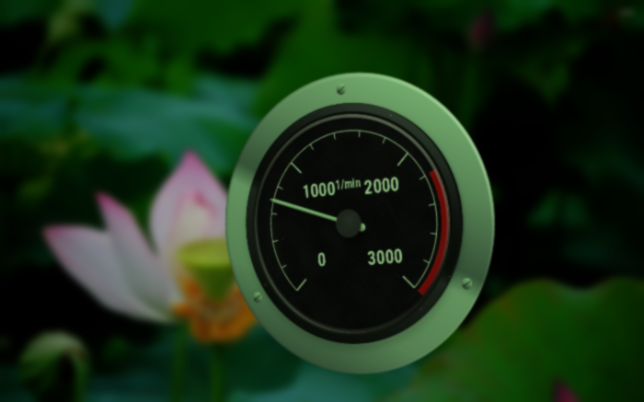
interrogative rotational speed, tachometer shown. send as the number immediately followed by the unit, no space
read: 700rpm
